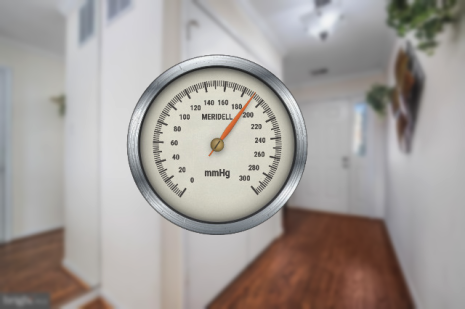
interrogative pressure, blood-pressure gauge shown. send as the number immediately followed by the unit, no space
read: 190mmHg
